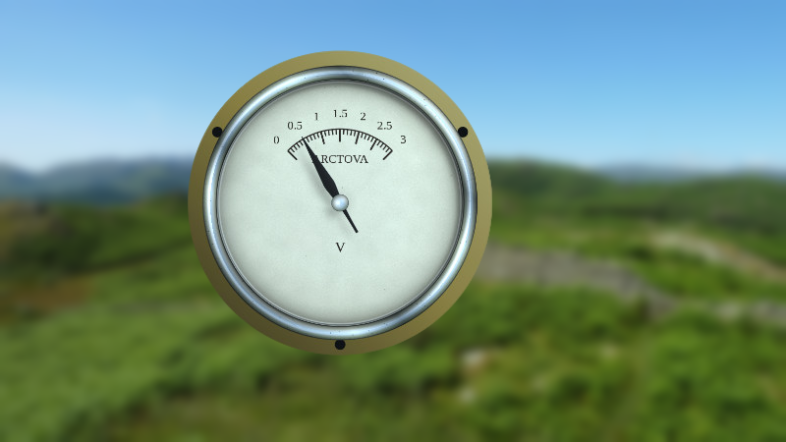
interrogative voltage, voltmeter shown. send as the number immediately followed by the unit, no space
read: 0.5V
